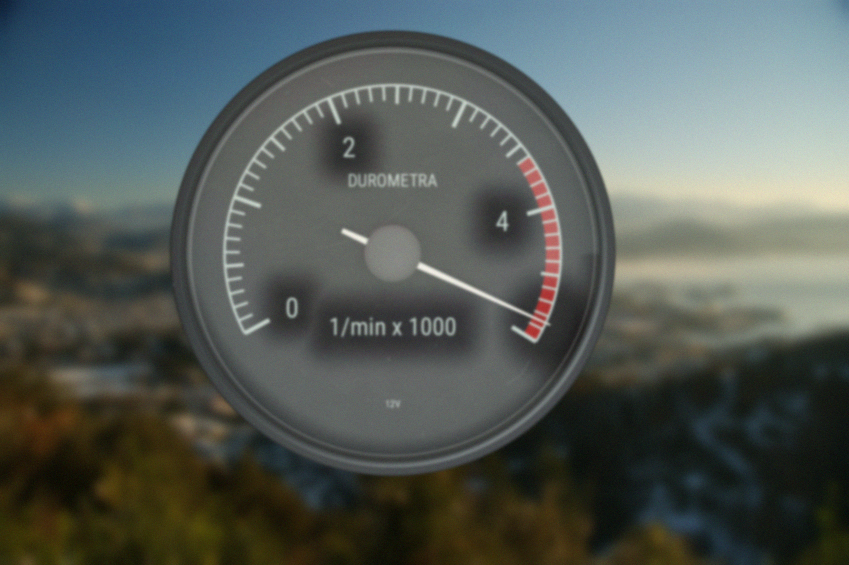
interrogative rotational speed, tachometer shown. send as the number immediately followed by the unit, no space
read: 4850rpm
